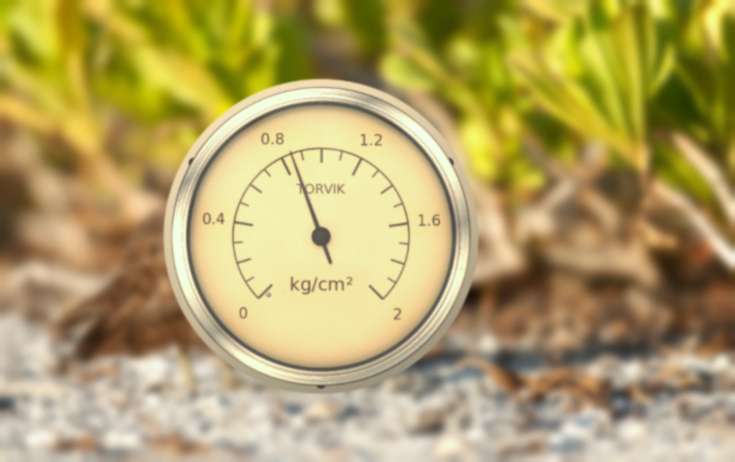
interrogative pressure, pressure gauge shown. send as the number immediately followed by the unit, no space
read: 0.85kg/cm²
